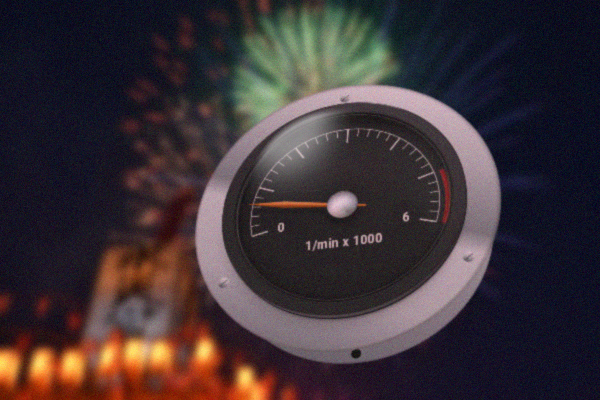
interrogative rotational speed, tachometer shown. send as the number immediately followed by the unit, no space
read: 600rpm
